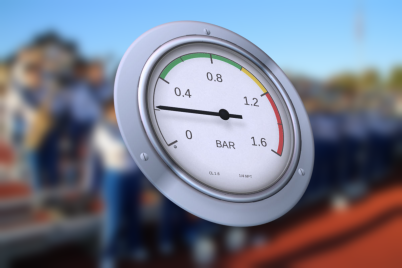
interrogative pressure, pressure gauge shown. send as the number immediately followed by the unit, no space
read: 0.2bar
